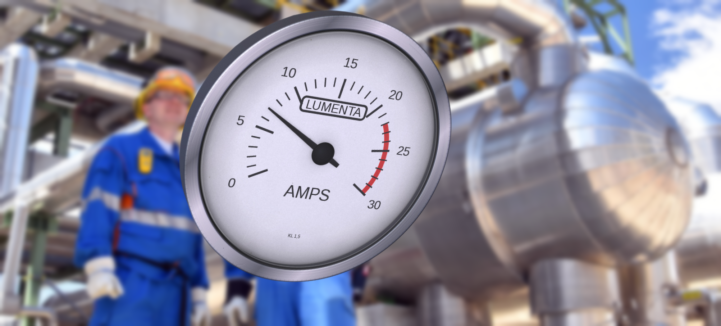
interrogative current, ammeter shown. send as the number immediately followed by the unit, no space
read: 7A
